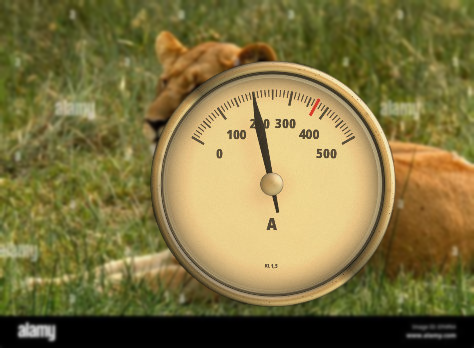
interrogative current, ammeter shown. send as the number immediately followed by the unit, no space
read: 200A
